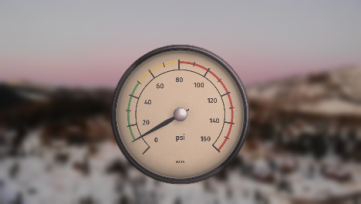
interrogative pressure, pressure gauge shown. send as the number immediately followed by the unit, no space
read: 10psi
